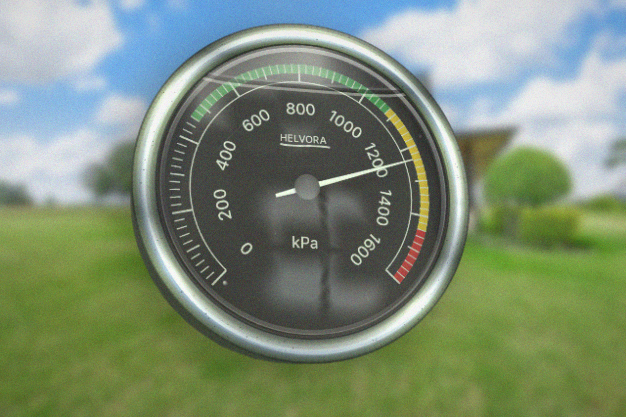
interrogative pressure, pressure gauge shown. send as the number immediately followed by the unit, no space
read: 1240kPa
